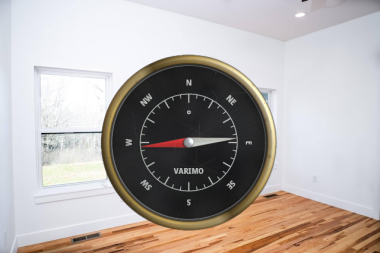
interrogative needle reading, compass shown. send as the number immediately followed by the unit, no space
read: 265°
